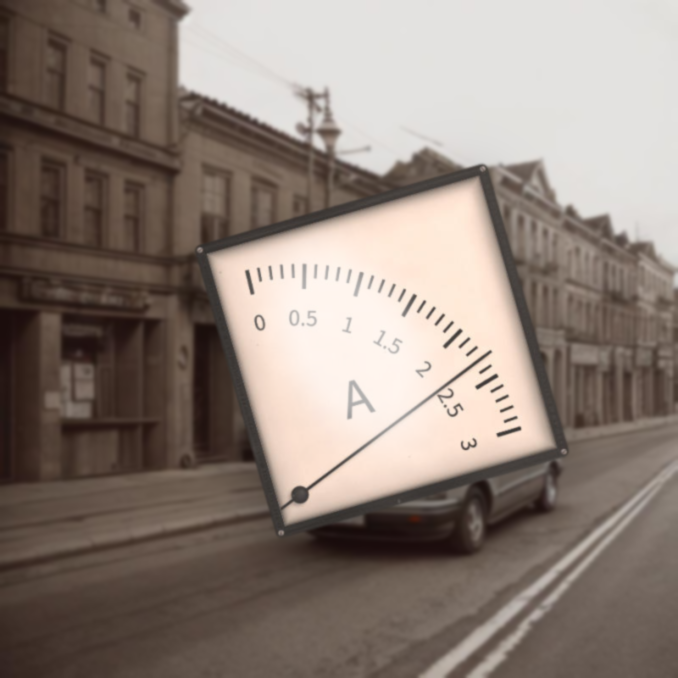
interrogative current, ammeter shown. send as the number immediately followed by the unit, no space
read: 2.3A
